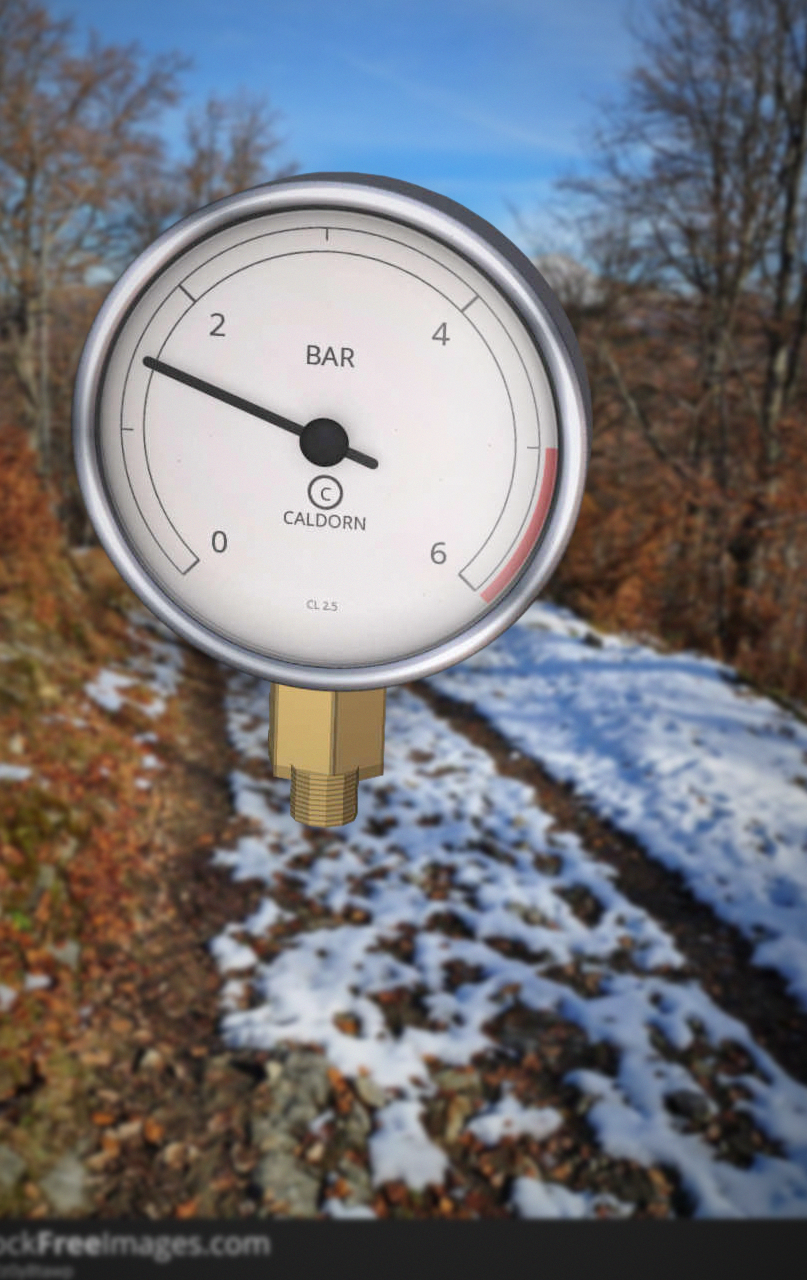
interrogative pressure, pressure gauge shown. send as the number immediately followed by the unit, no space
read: 1.5bar
